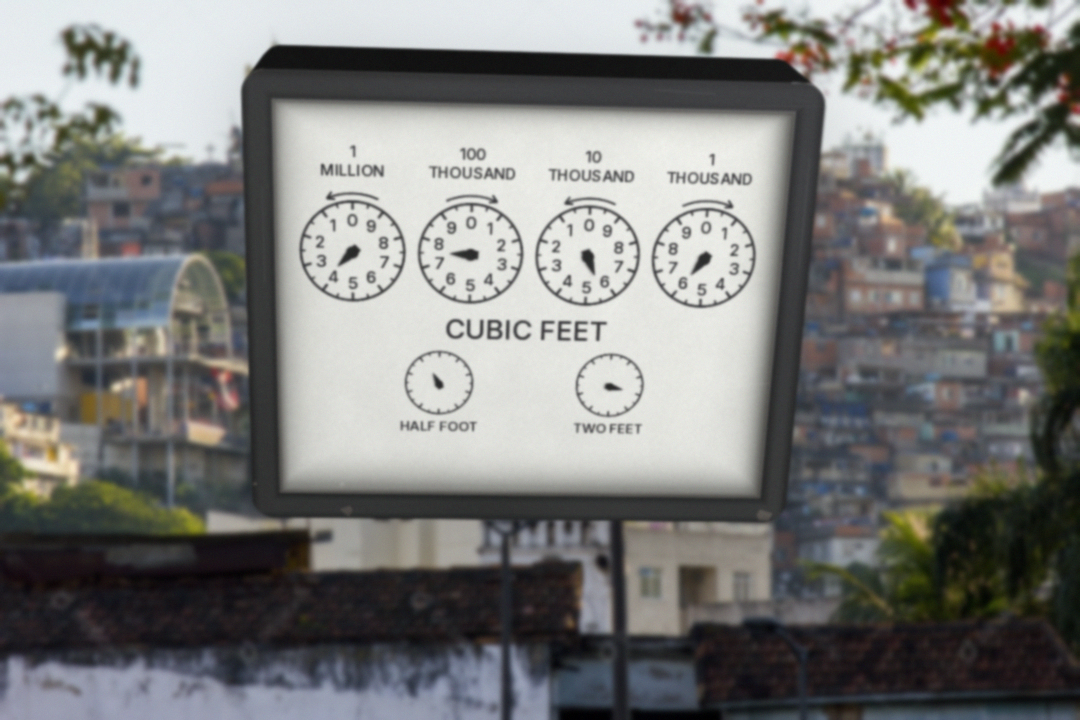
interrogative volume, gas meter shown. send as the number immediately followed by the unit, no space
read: 375600ft³
